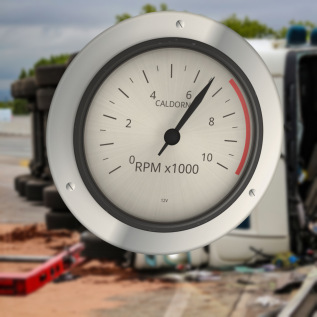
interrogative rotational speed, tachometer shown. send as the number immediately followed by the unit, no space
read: 6500rpm
